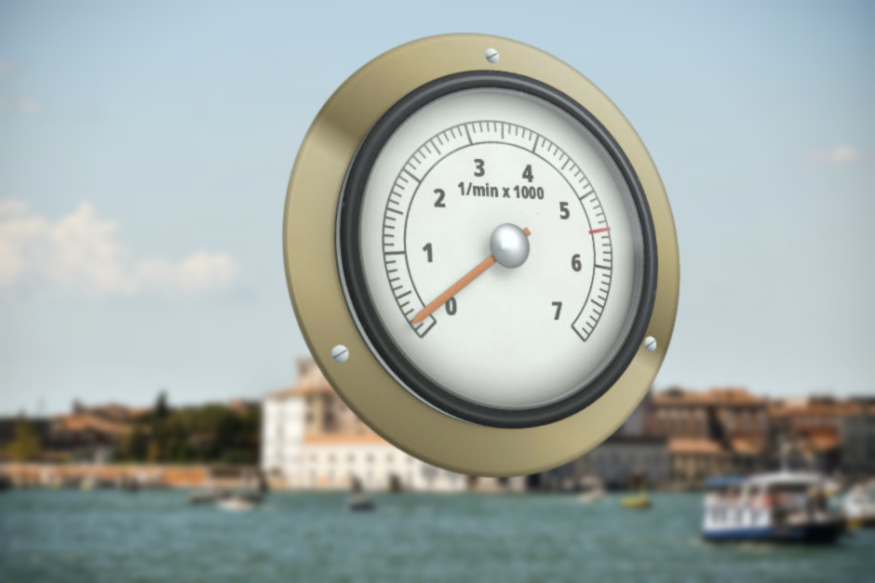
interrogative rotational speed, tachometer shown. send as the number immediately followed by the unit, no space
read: 200rpm
